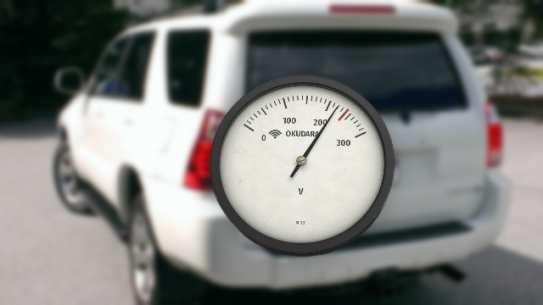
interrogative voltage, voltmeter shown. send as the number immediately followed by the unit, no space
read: 220V
